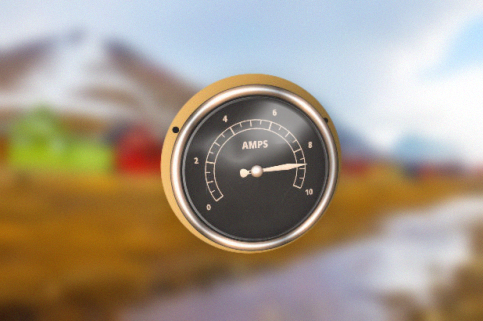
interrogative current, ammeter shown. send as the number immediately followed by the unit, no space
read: 8.75A
